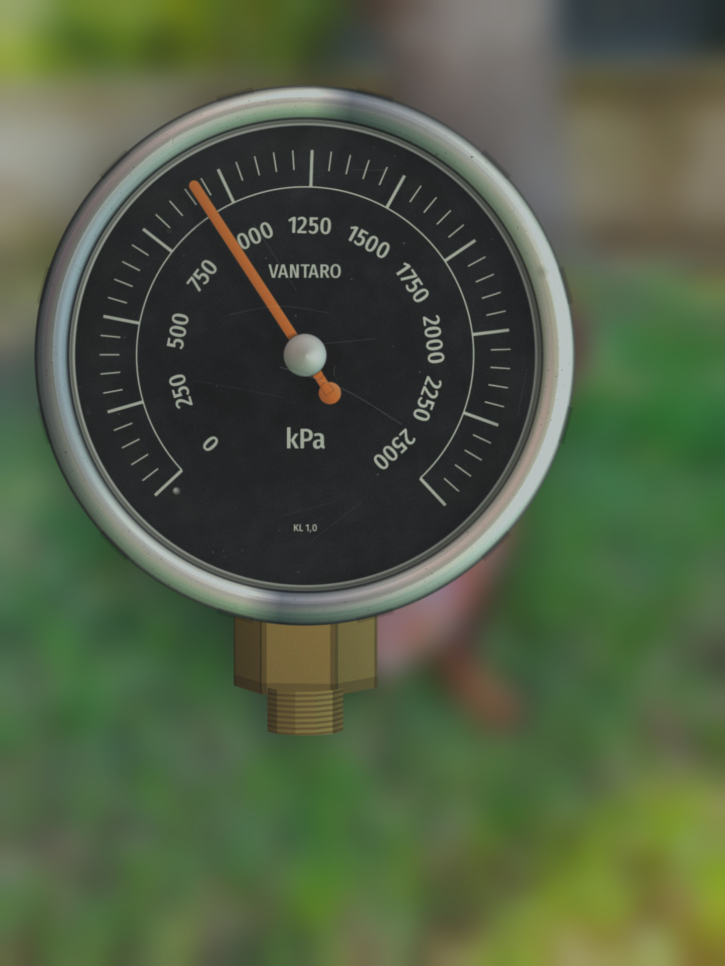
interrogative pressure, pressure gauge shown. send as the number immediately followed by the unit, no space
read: 925kPa
